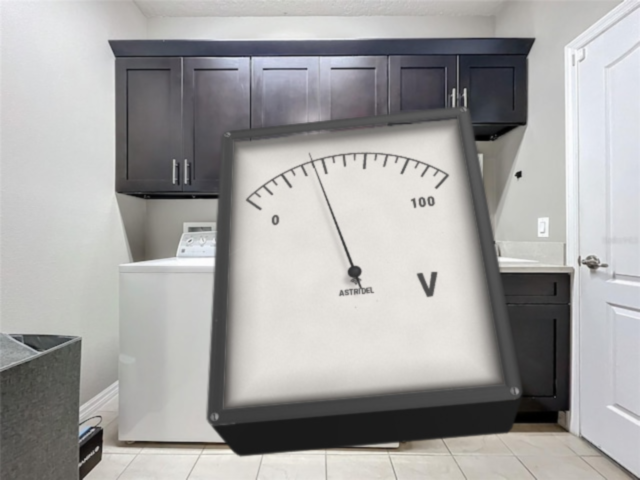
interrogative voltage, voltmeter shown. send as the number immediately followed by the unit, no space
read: 35V
